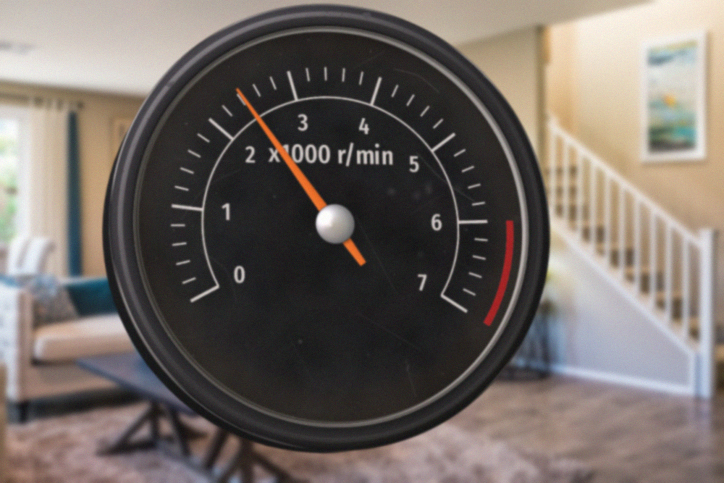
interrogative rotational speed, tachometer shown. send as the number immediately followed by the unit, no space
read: 2400rpm
